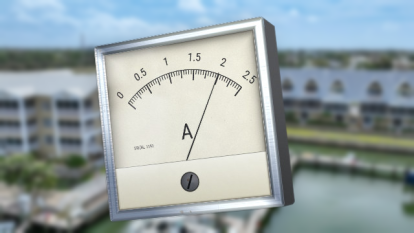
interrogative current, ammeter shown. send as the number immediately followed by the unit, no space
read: 2A
